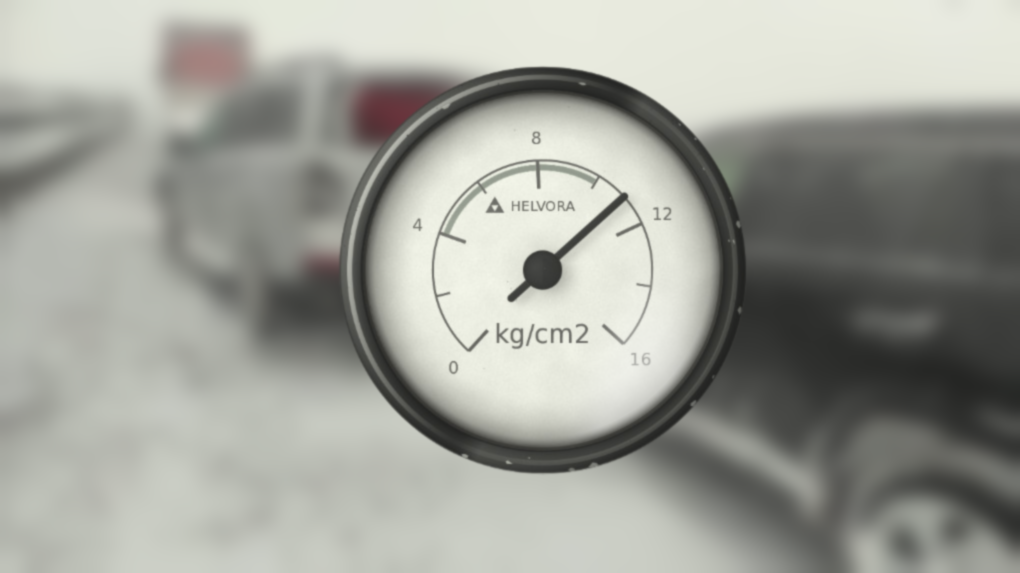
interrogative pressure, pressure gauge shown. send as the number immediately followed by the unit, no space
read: 11kg/cm²
